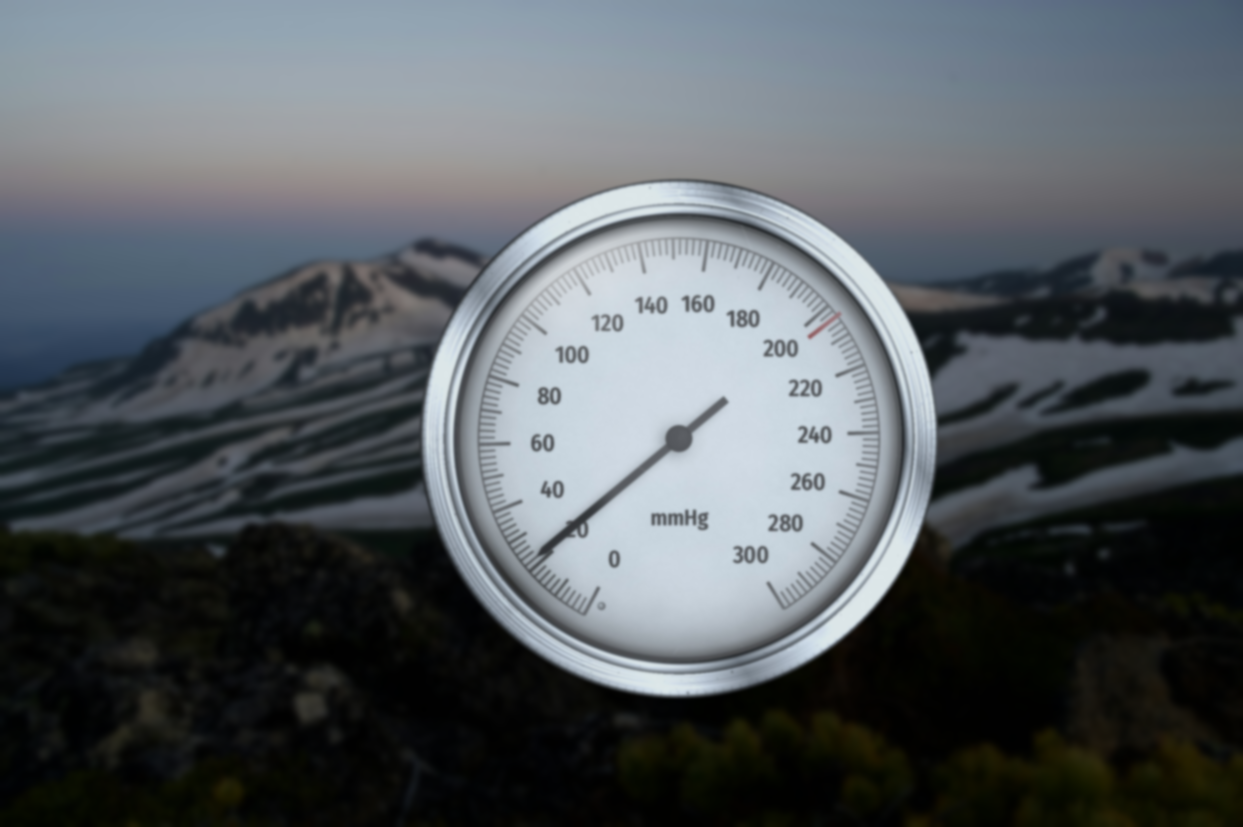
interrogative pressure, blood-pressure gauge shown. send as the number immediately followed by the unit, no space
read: 22mmHg
